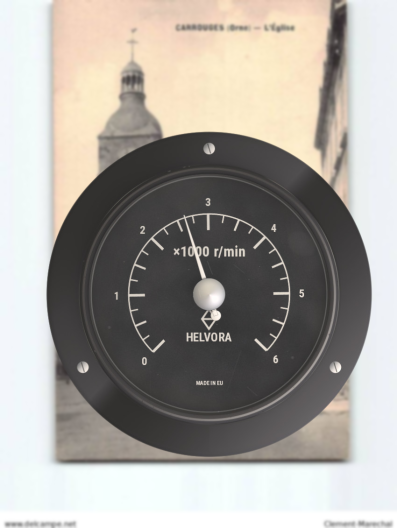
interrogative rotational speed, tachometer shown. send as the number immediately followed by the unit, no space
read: 2625rpm
